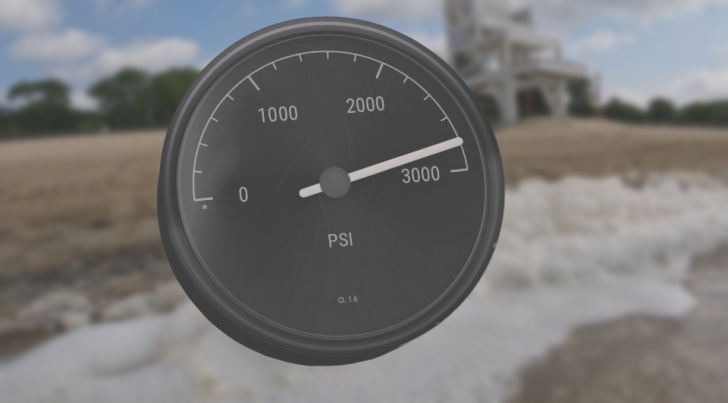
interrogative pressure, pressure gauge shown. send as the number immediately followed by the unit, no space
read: 2800psi
